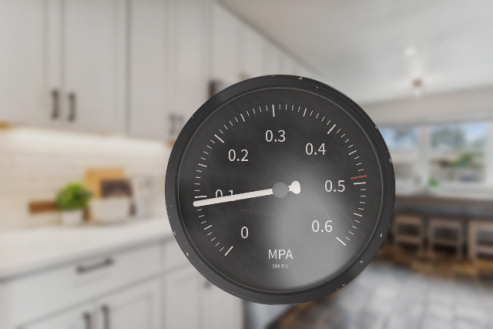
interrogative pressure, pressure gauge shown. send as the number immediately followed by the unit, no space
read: 0.09MPa
